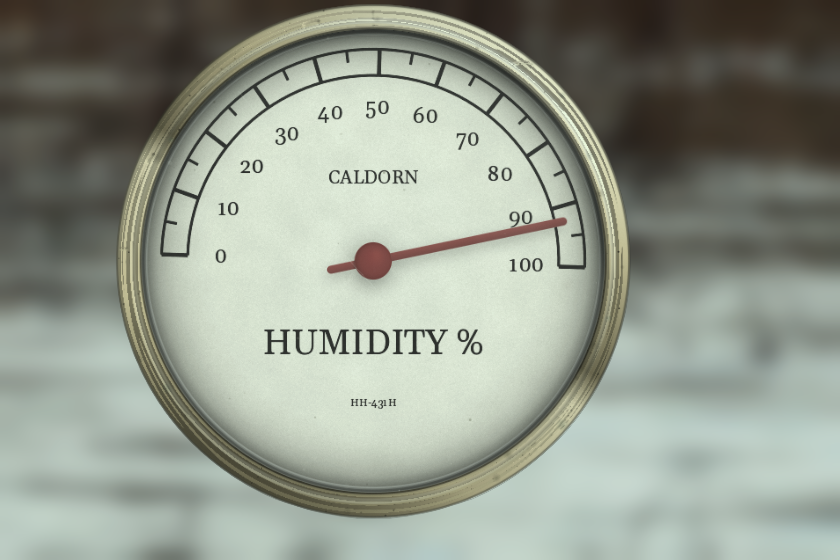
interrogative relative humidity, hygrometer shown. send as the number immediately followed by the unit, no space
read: 92.5%
